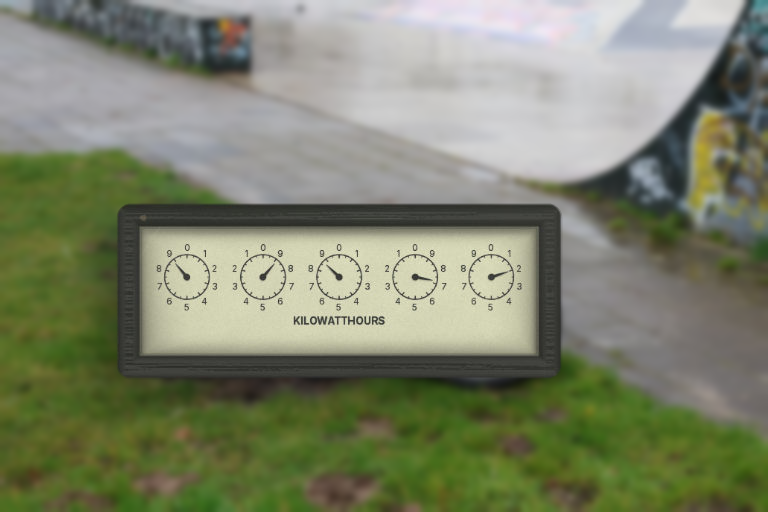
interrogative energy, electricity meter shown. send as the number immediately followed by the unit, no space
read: 88872kWh
